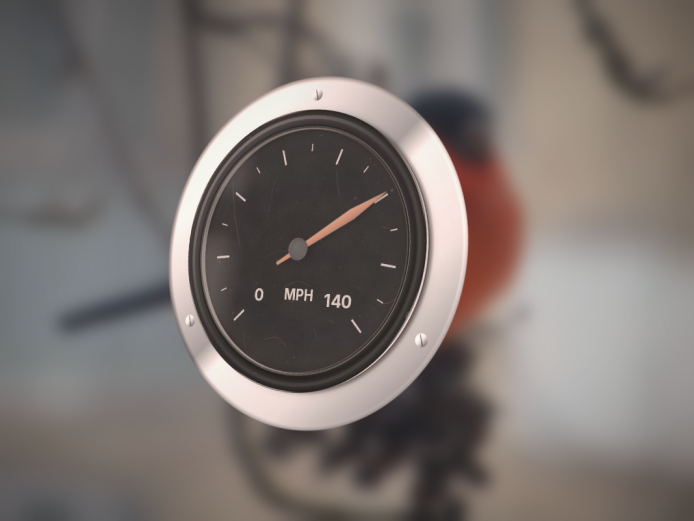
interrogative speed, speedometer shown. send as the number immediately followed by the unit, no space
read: 100mph
